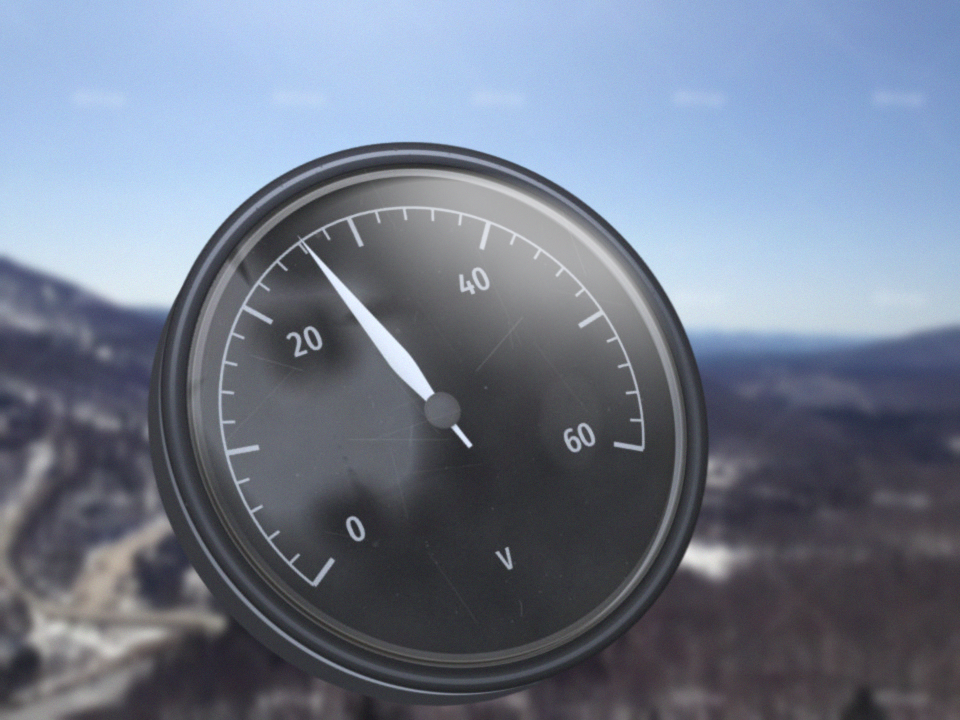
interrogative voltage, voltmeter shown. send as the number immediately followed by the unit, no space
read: 26V
